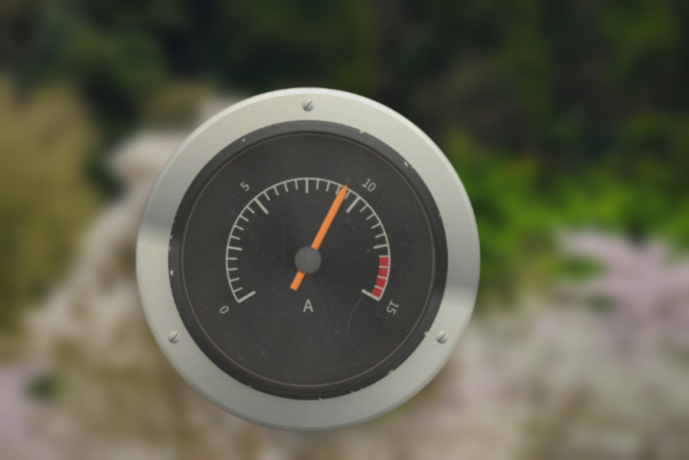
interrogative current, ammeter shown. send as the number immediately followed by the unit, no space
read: 9.25A
